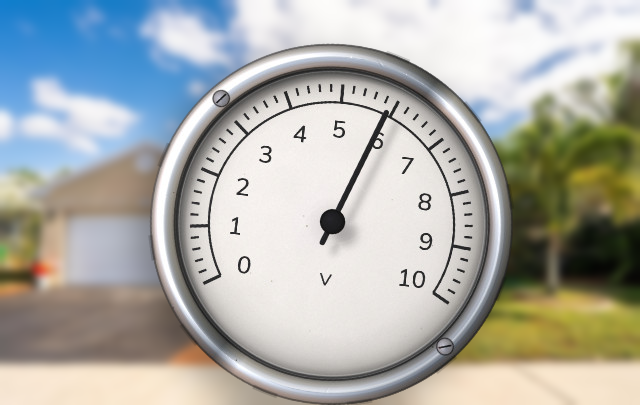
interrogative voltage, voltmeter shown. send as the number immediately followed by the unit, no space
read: 5.9V
